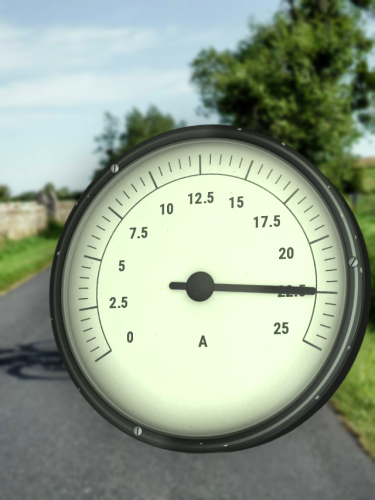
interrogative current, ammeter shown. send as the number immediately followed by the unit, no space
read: 22.5A
